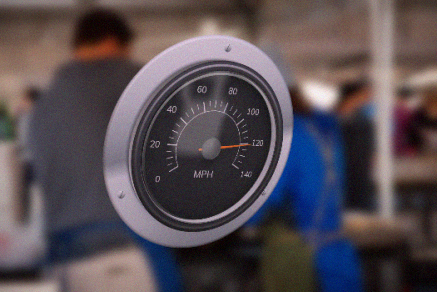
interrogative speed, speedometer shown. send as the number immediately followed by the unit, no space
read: 120mph
